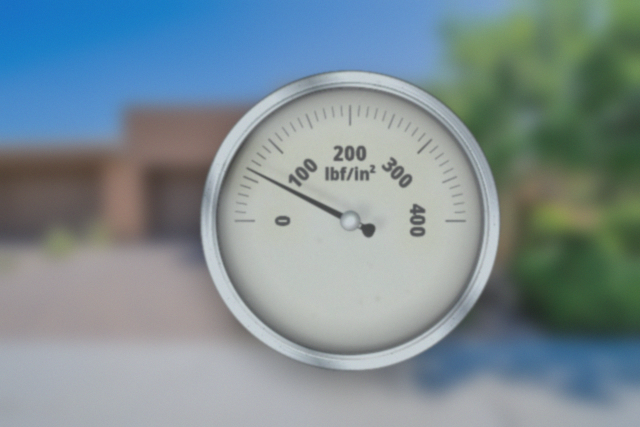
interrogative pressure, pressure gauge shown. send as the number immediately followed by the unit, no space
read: 60psi
